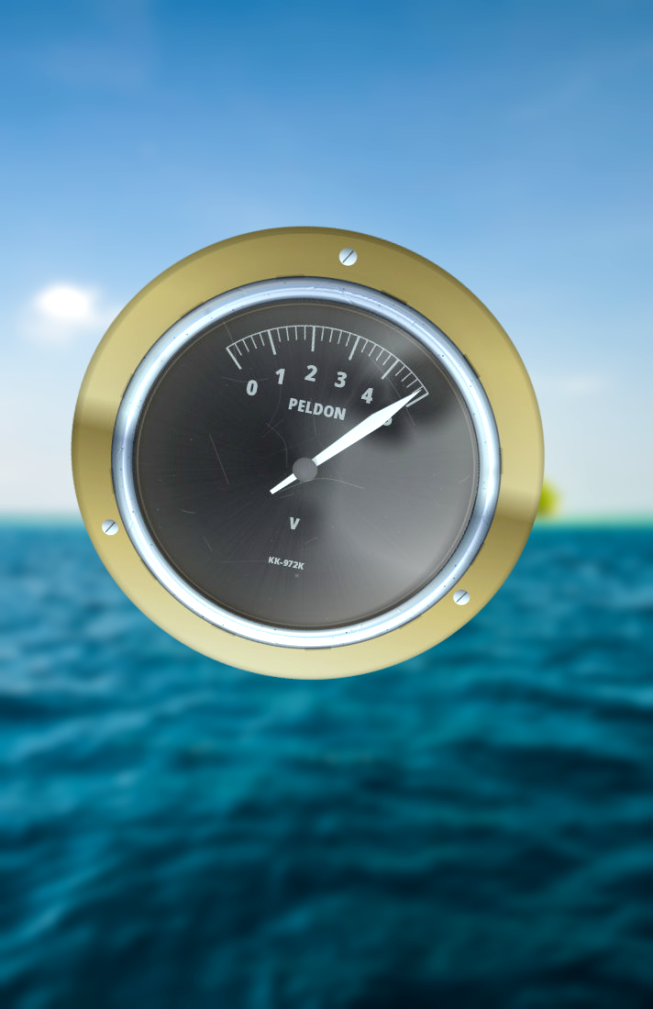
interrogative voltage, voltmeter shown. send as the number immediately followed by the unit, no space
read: 4.8V
